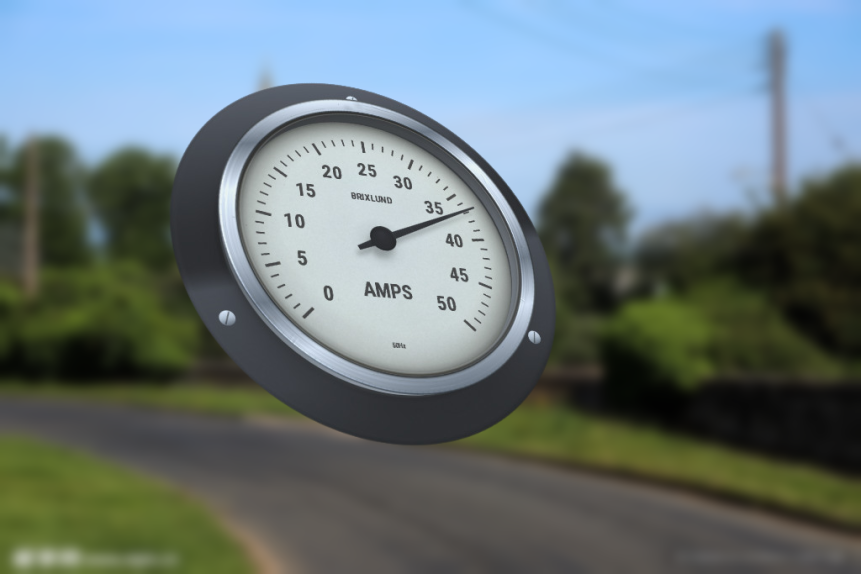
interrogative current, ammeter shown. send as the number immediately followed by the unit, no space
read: 37A
